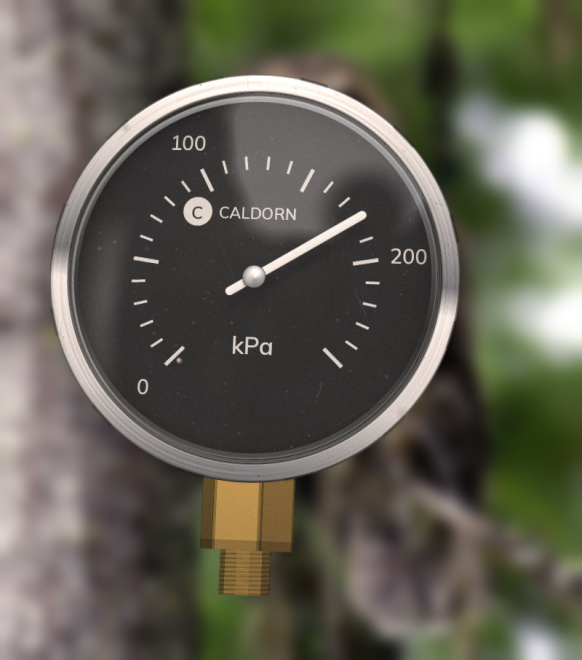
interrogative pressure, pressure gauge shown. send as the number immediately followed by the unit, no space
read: 180kPa
